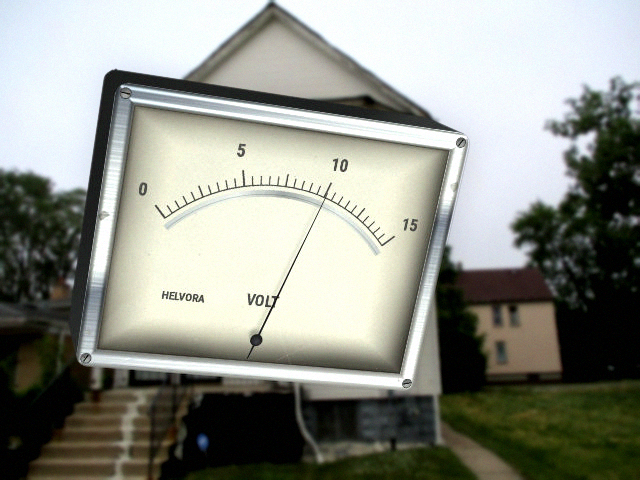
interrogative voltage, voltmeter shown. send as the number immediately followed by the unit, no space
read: 10V
